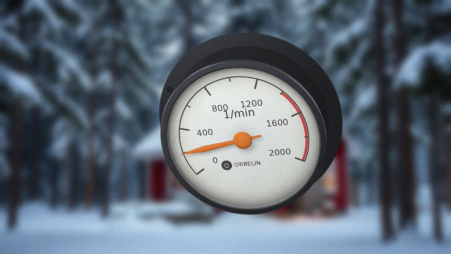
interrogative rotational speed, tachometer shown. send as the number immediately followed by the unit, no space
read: 200rpm
